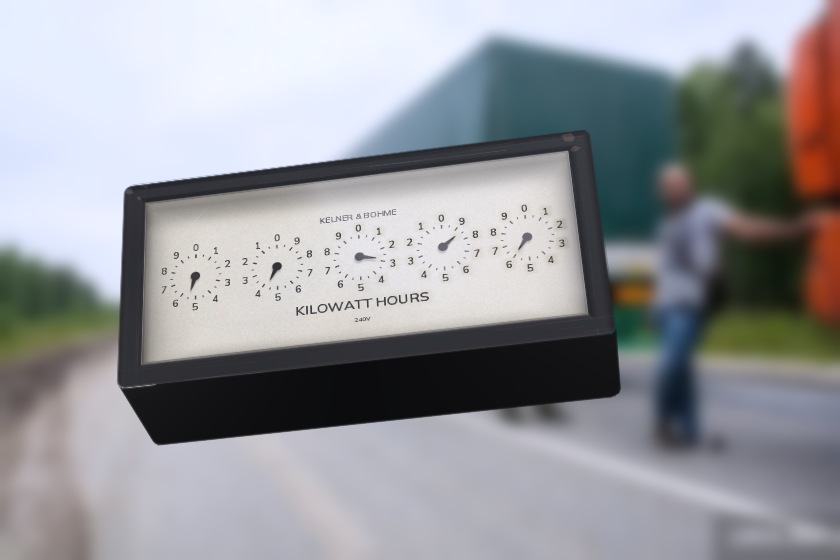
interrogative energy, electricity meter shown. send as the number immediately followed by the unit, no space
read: 54286kWh
